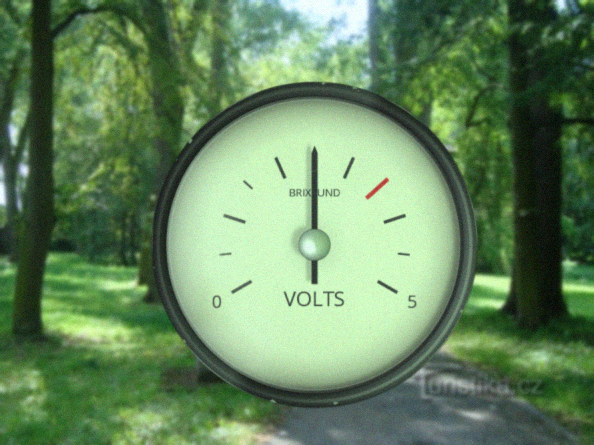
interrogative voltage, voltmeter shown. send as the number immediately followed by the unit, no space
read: 2.5V
